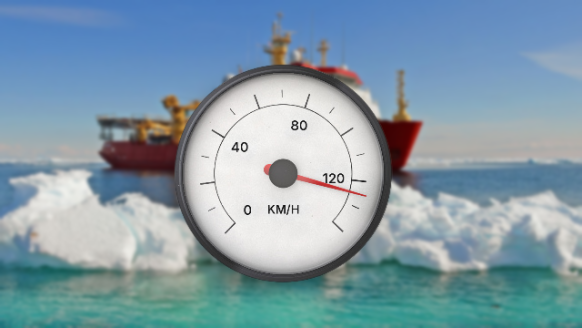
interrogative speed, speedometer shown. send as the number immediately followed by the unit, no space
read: 125km/h
